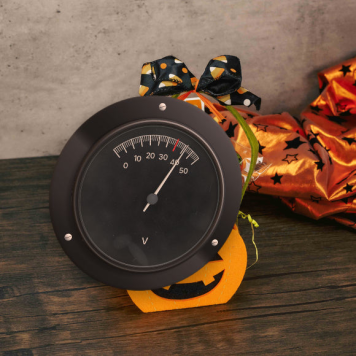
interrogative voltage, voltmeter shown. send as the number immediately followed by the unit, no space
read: 40V
